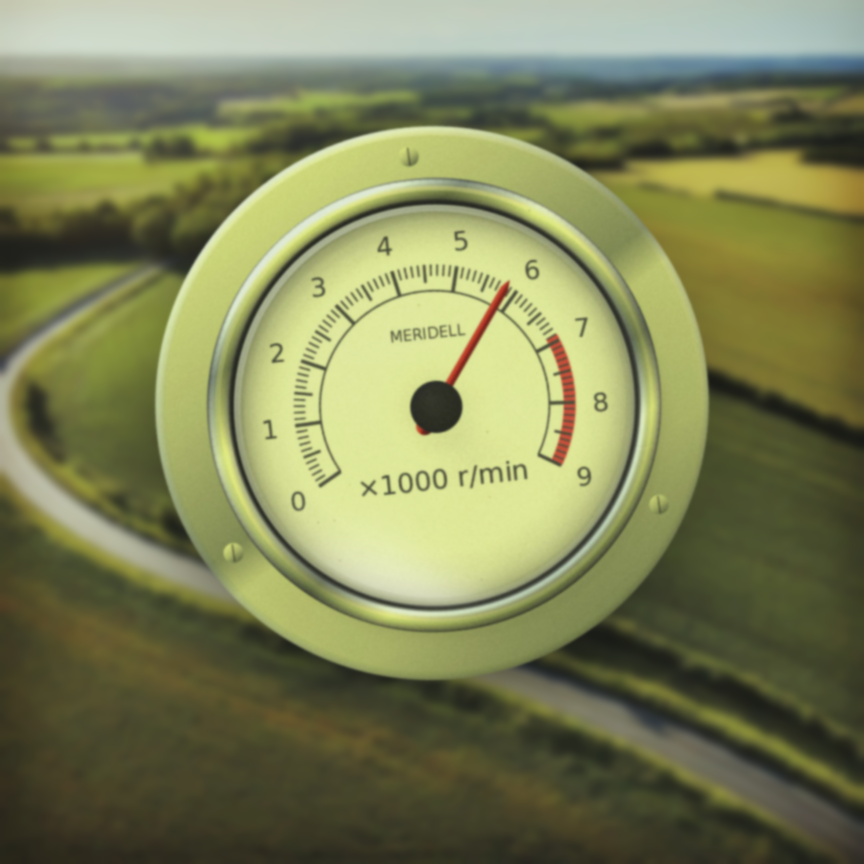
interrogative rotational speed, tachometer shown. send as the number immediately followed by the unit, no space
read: 5800rpm
